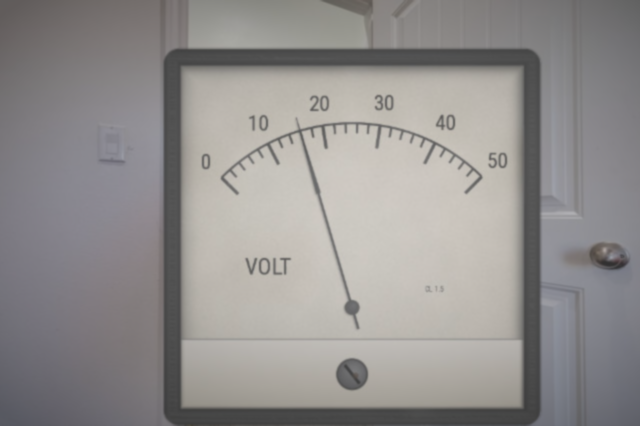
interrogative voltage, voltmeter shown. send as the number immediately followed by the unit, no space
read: 16V
